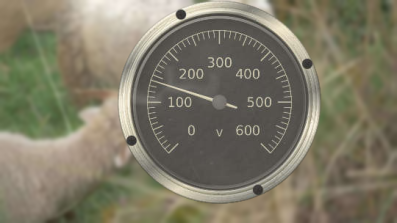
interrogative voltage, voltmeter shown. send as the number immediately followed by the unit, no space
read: 140V
